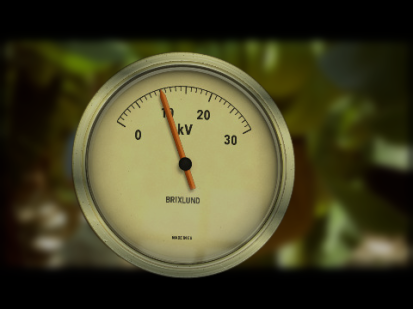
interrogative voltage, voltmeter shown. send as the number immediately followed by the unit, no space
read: 10kV
